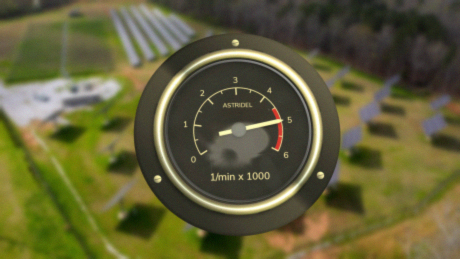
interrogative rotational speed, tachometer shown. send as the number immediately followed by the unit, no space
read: 5000rpm
